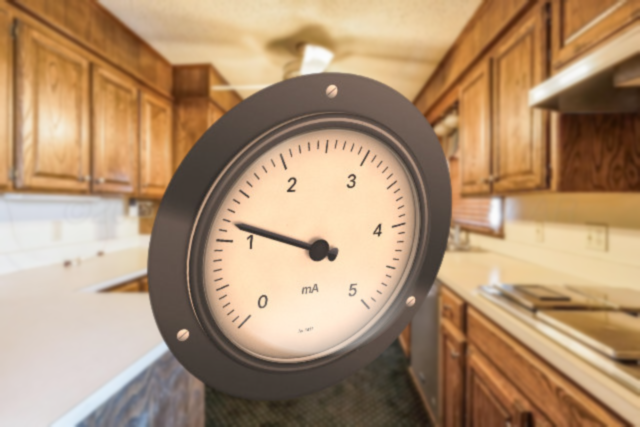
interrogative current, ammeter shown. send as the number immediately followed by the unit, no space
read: 1.2mA
